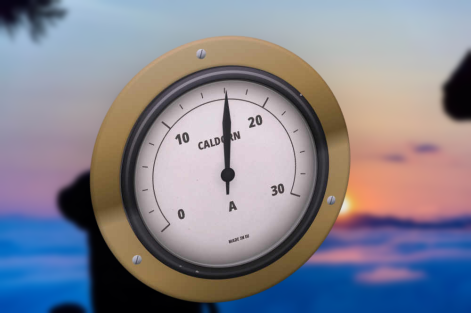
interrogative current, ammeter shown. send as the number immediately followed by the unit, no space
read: 16A
